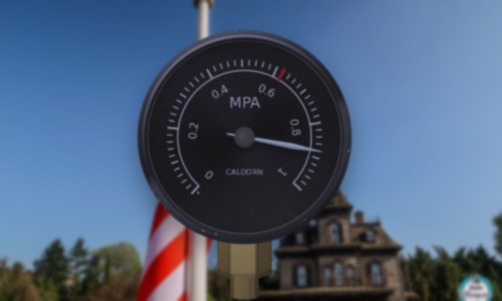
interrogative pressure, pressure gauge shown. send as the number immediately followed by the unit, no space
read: 0.88MPa
